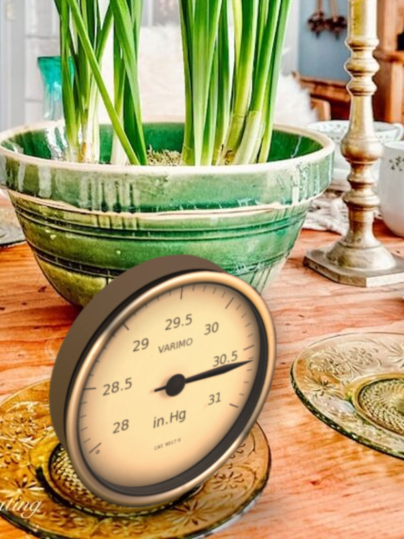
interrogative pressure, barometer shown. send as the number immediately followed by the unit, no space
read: 30.6inHg
